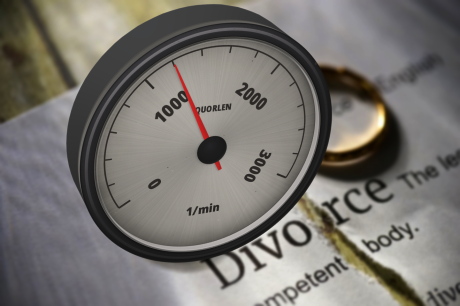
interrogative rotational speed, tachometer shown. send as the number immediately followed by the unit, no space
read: 1200rpm
